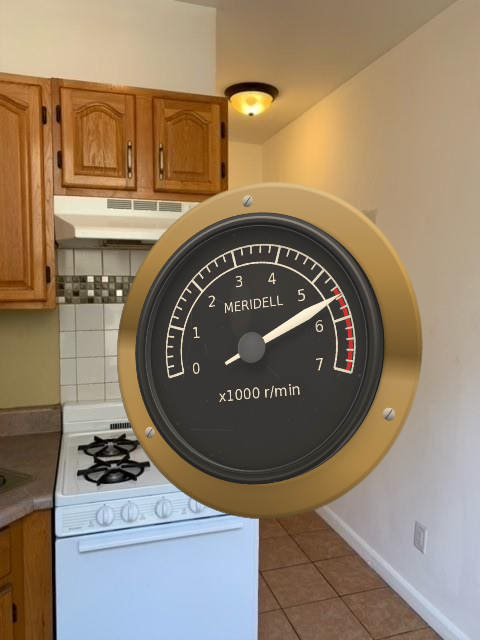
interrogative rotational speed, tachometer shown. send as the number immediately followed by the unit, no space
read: 5600rpm
